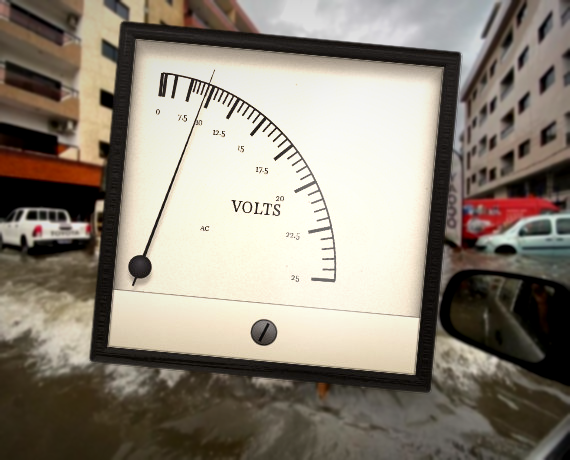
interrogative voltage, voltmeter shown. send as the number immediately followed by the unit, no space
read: 9.5V
